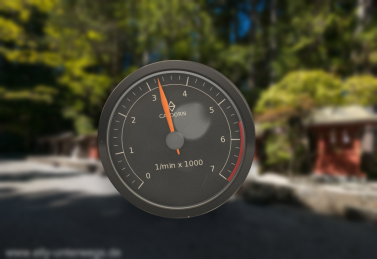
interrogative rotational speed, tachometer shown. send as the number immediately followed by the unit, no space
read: 3300rpm
